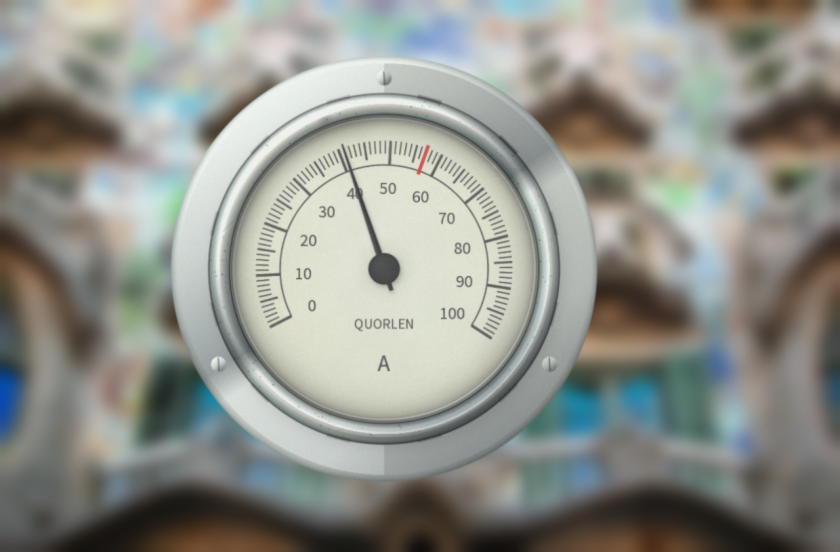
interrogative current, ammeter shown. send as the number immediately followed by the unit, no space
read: 41A
